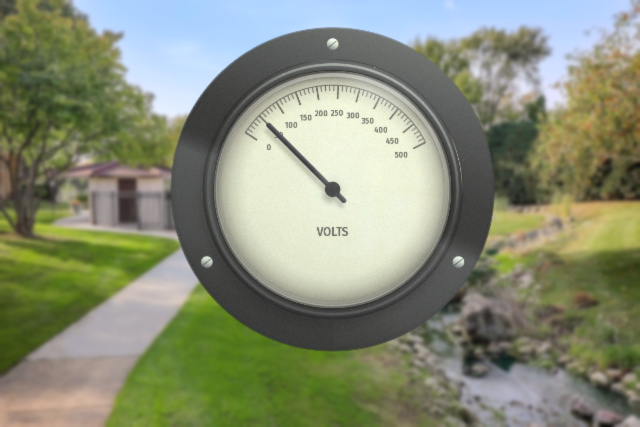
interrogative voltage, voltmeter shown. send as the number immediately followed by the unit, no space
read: 50V
